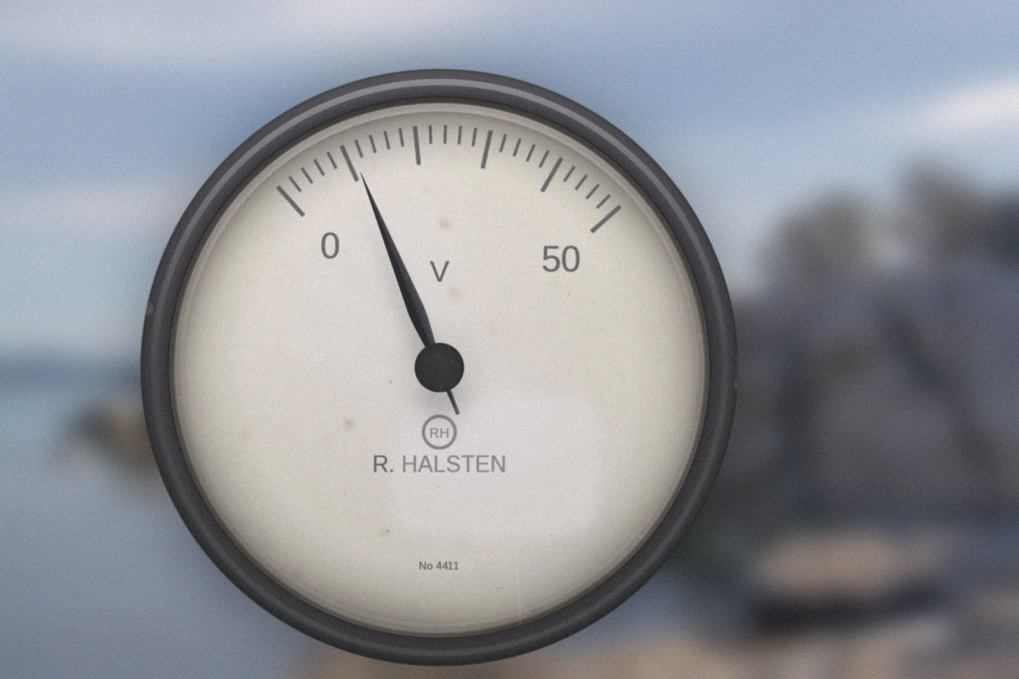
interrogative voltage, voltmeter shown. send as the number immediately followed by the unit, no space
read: 11V
